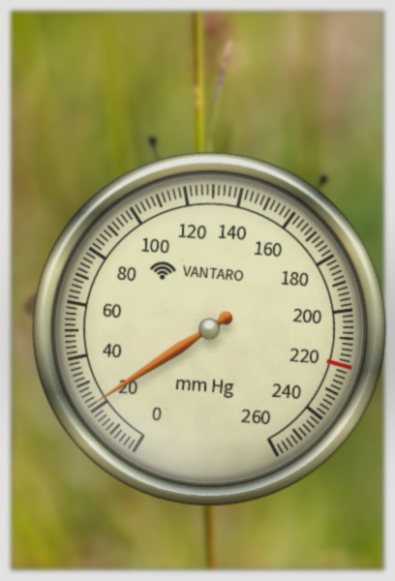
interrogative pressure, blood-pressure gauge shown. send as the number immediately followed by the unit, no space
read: 22mmHg
